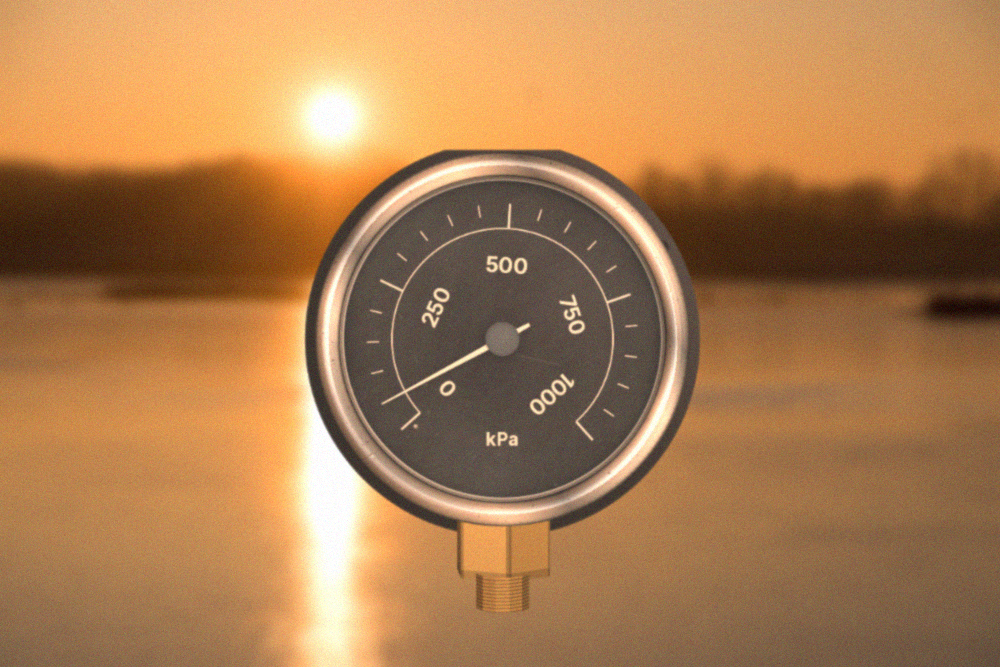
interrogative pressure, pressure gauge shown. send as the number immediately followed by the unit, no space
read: 50kPa
